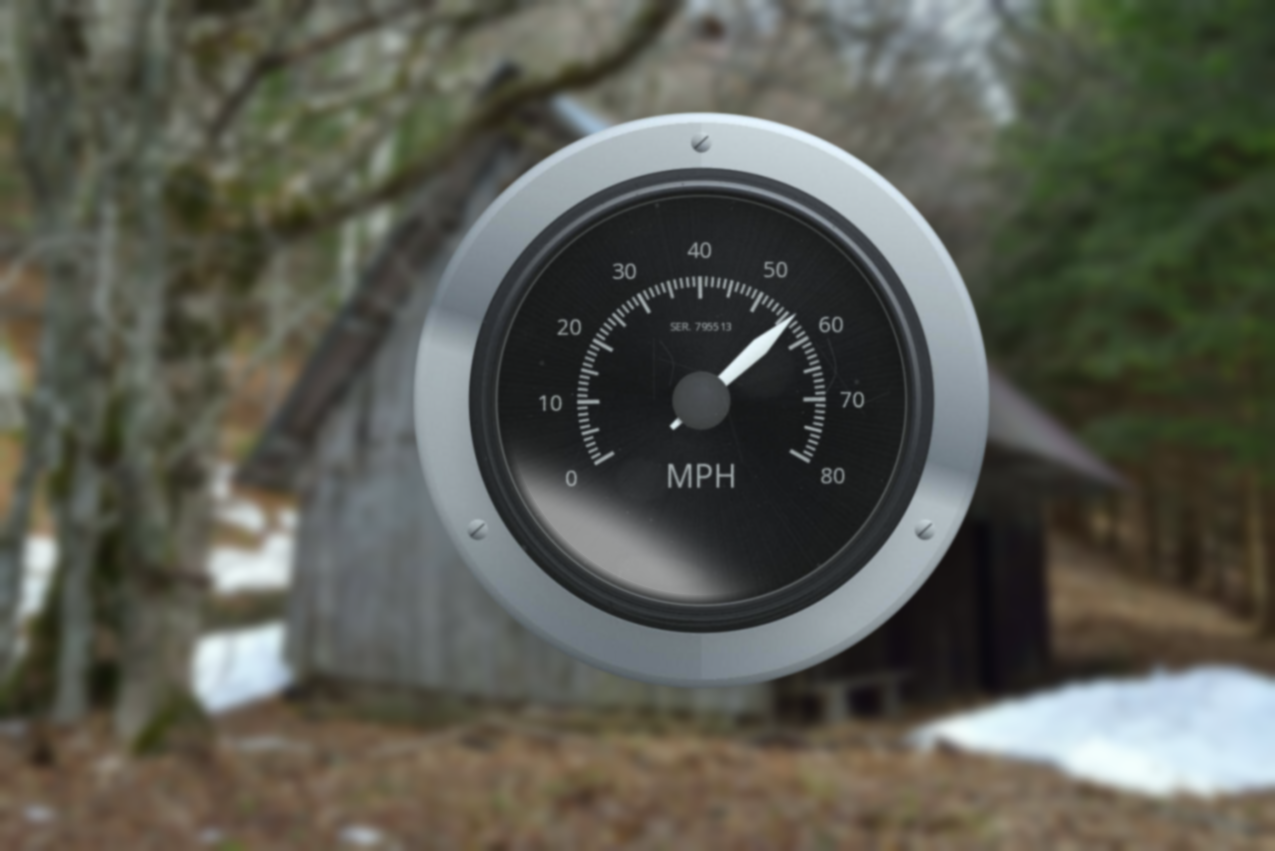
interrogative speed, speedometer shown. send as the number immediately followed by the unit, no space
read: 56mph
